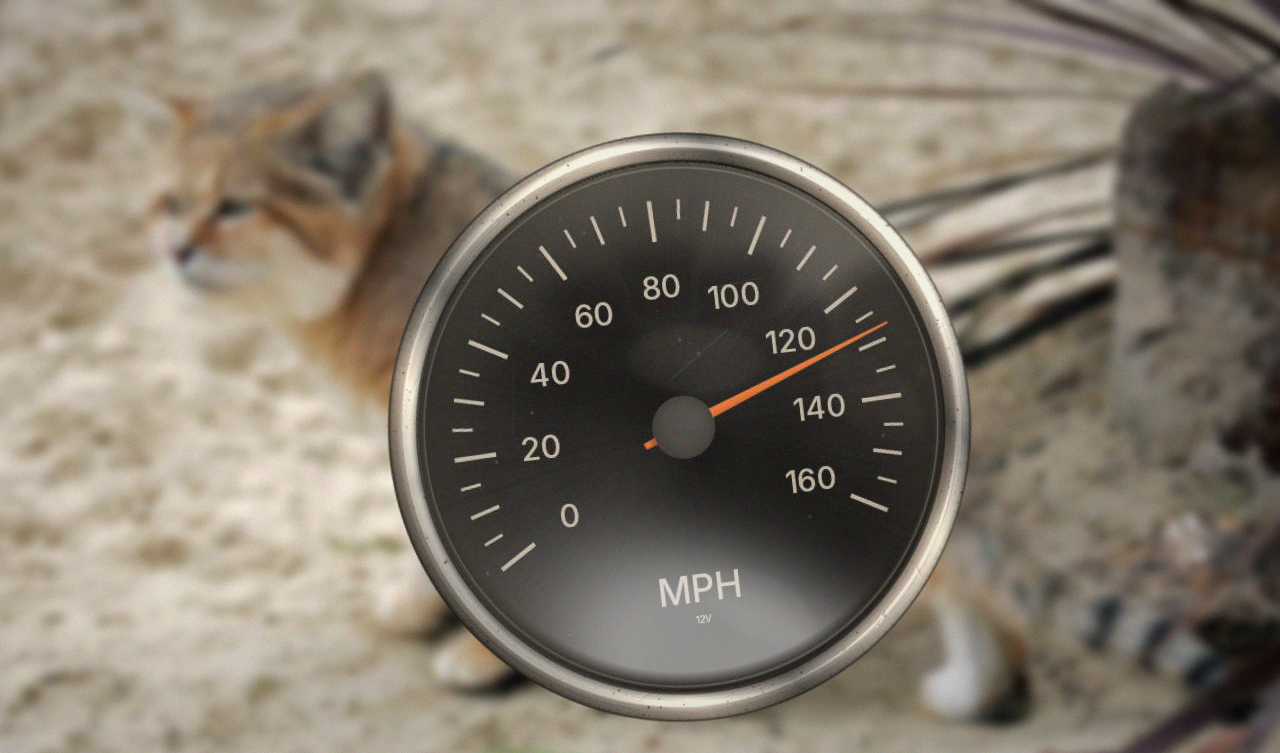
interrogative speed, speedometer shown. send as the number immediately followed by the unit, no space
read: 127.5mph
